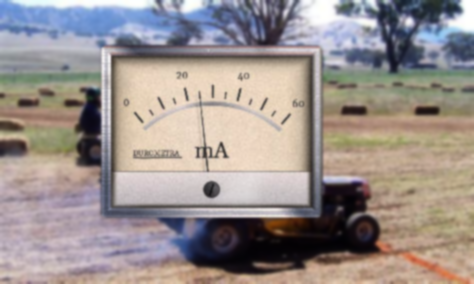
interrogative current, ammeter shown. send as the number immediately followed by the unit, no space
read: 25mA
